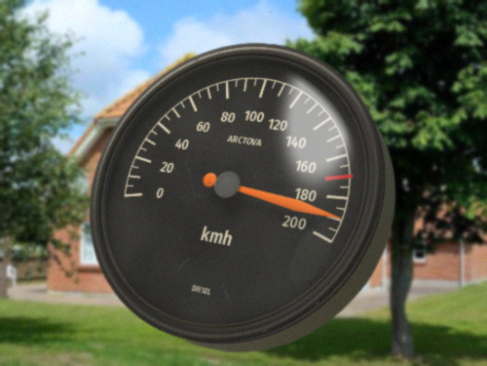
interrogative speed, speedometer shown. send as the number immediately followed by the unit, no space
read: 190km/h
